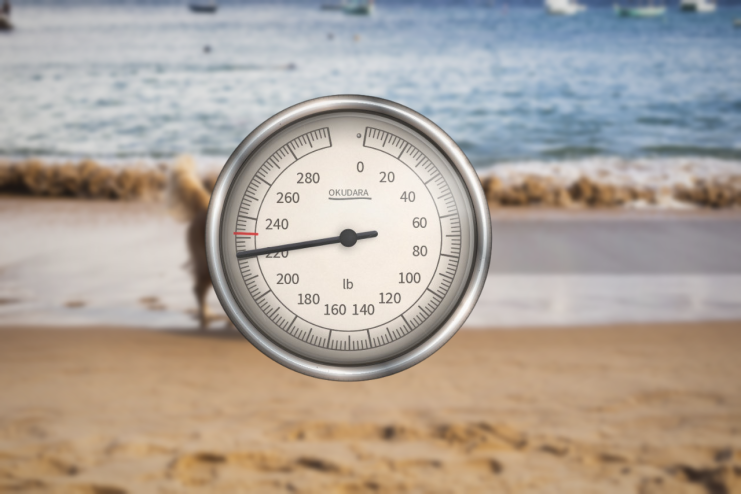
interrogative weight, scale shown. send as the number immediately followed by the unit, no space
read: 222lb
